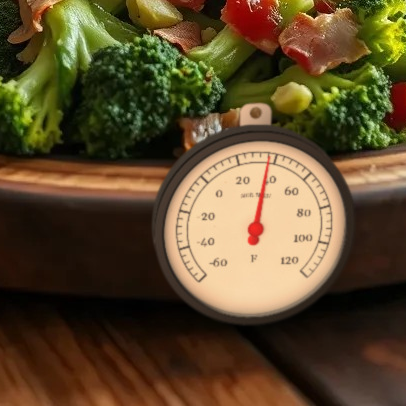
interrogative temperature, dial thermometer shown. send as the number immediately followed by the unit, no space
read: 36°F
